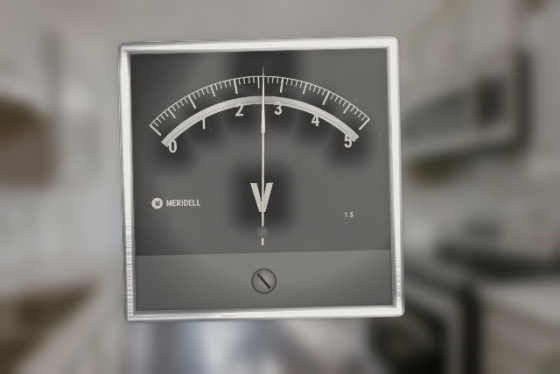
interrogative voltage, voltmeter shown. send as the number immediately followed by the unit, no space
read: 2.6V
